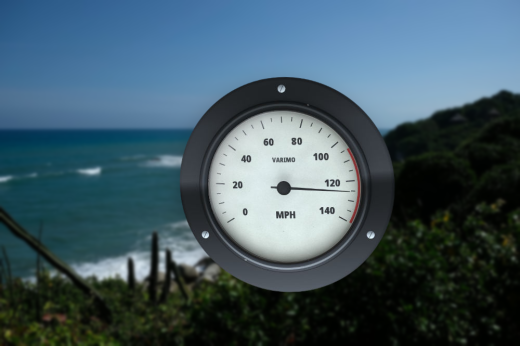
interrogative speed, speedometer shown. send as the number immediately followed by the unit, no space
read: 125mph
